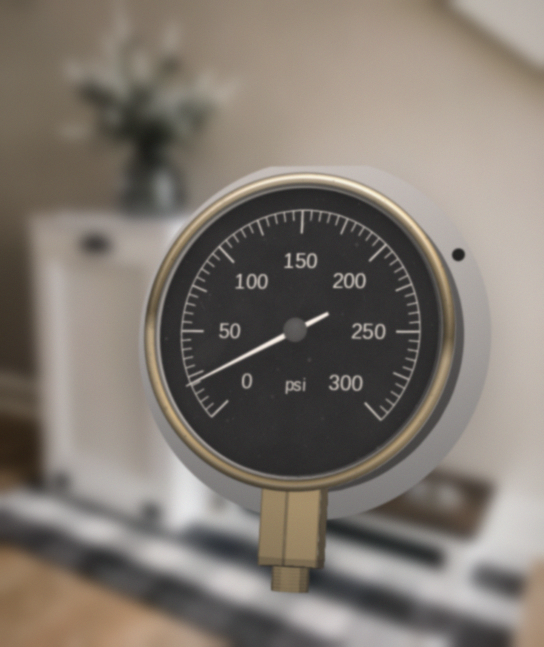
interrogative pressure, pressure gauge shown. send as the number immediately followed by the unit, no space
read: 20psi
